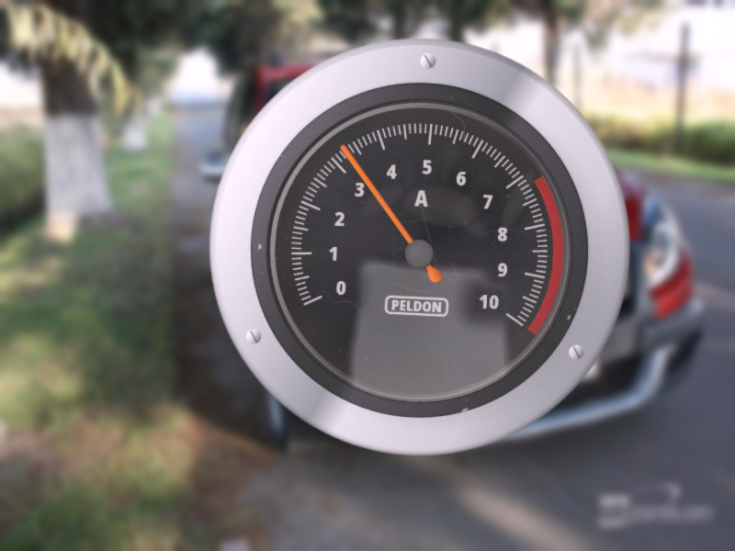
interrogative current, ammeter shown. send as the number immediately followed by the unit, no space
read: 3.3A
